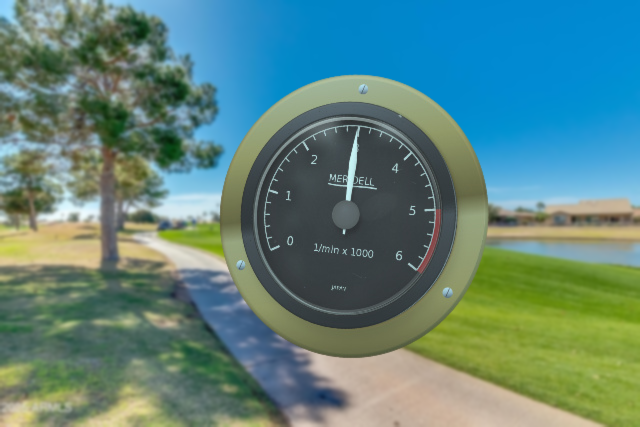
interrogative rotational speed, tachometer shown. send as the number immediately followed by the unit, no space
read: 3000rpm
